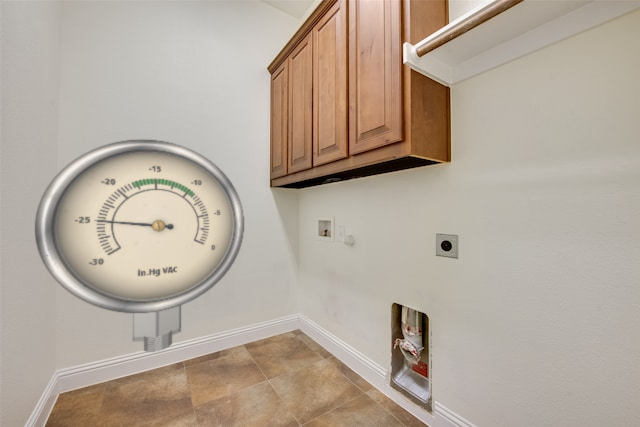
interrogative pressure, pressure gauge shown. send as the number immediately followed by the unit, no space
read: -25inHg
